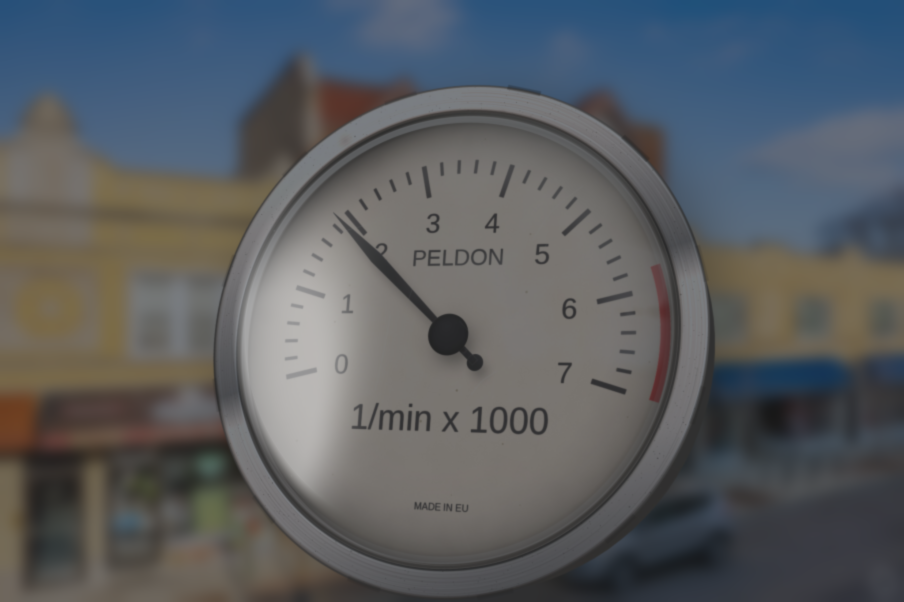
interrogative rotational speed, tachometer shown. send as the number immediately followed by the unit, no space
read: 1900rpm
